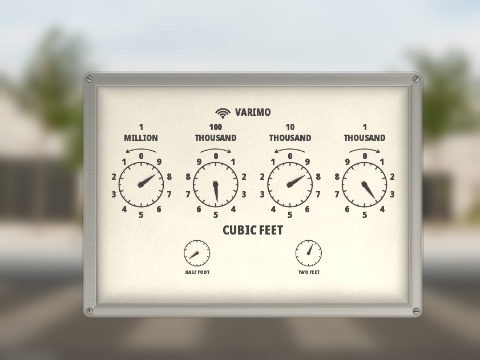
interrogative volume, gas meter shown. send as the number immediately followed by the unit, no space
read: 848400ft³
